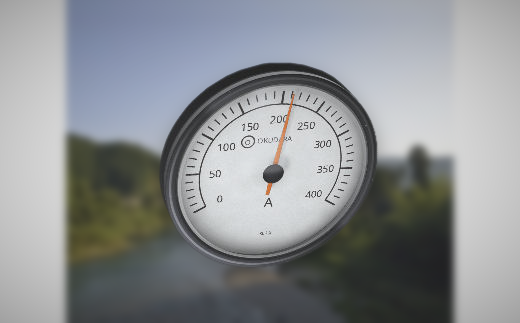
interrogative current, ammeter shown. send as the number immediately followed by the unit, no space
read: 210A
